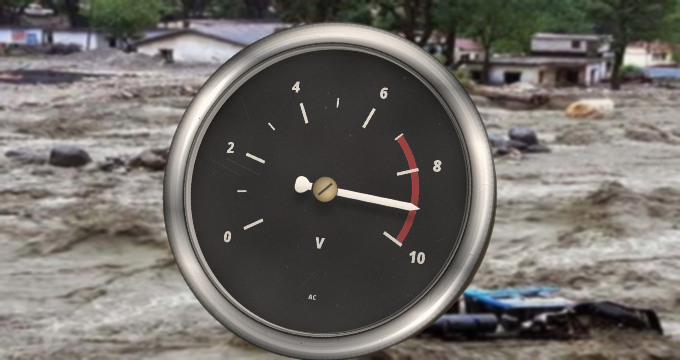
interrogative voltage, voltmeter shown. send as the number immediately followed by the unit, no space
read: 9V
